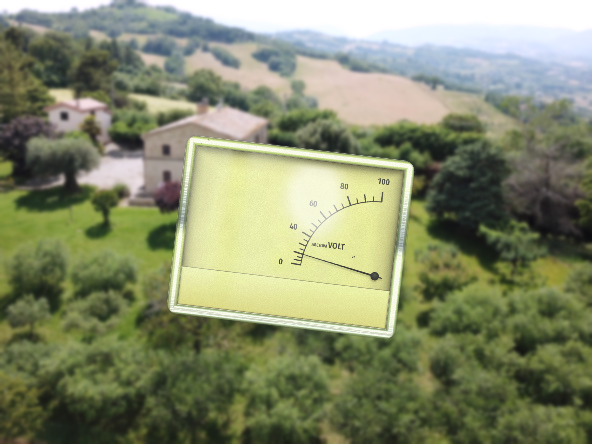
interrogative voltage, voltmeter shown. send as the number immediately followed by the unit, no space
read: 20V
